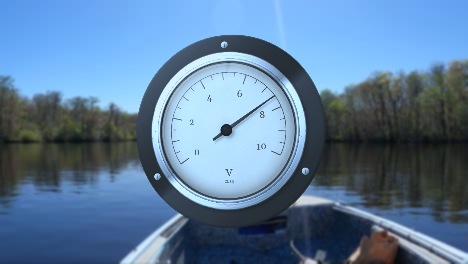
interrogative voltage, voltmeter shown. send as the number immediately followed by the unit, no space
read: 7.5V
